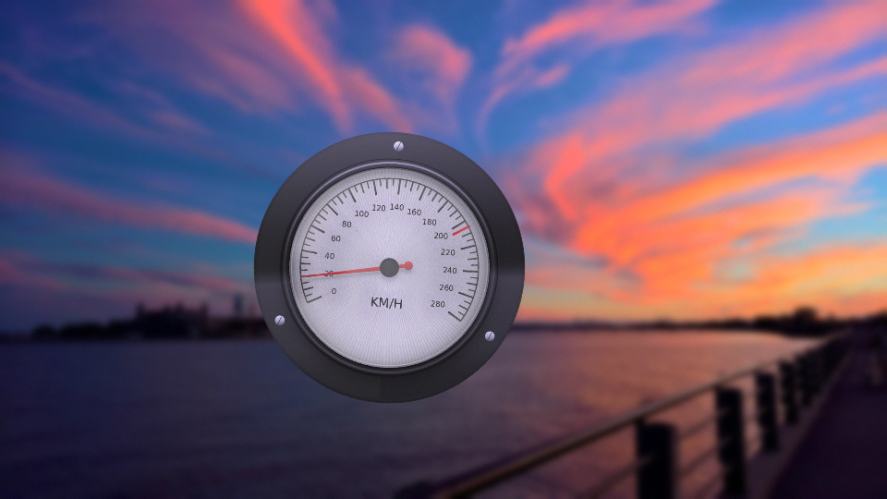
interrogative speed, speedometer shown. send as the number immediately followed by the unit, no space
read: 20km/h
